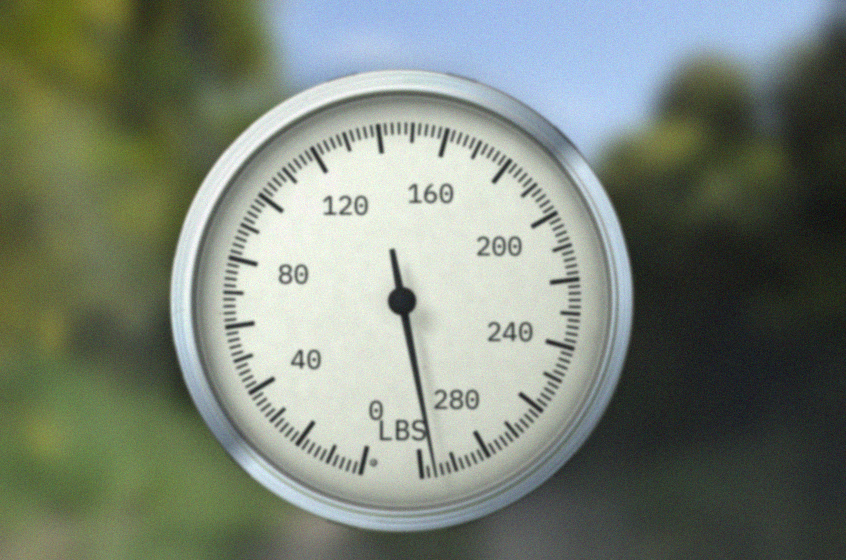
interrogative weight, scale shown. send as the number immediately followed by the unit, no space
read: 296lb
